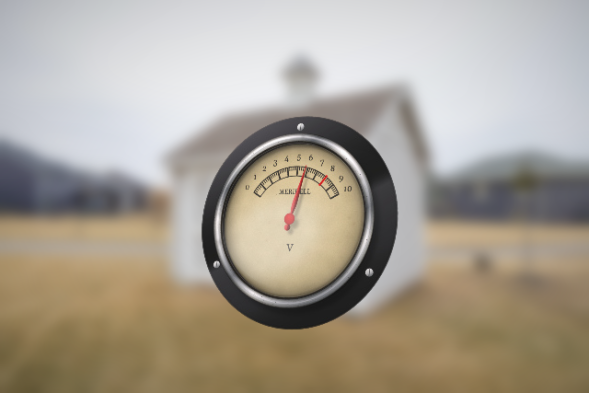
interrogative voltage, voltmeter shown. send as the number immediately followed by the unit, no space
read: 6V
